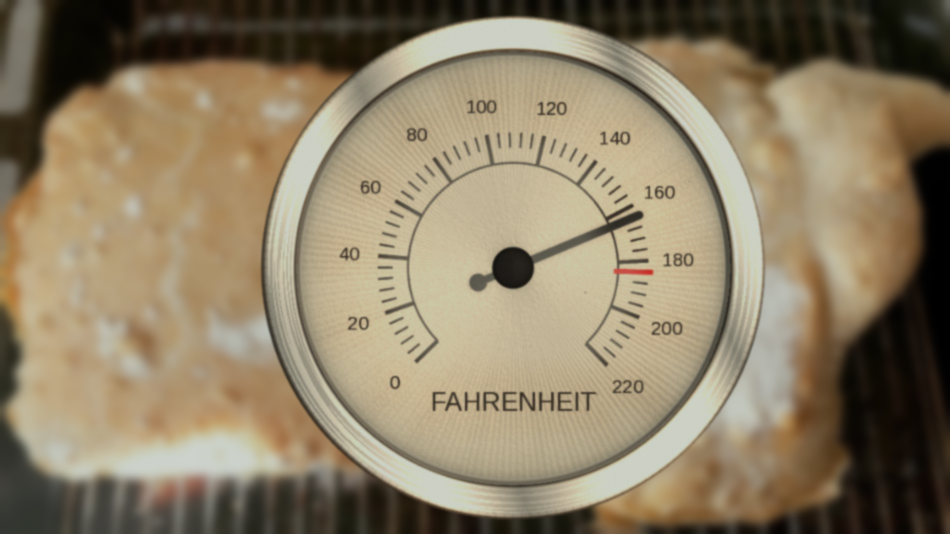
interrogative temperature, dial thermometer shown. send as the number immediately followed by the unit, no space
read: 164°F
